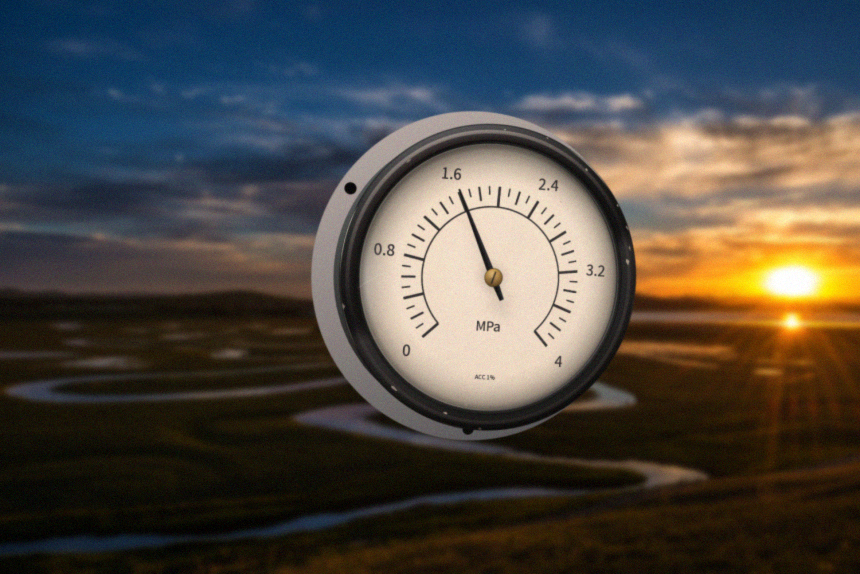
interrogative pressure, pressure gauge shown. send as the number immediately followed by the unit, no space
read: 1.6MPa
